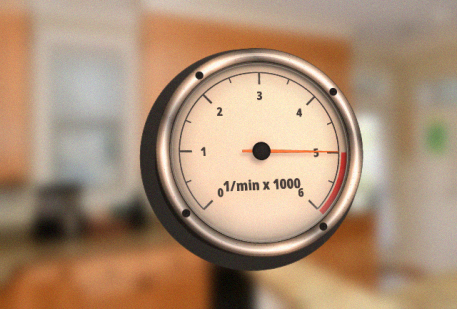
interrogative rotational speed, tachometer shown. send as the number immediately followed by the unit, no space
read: 5000rpm
